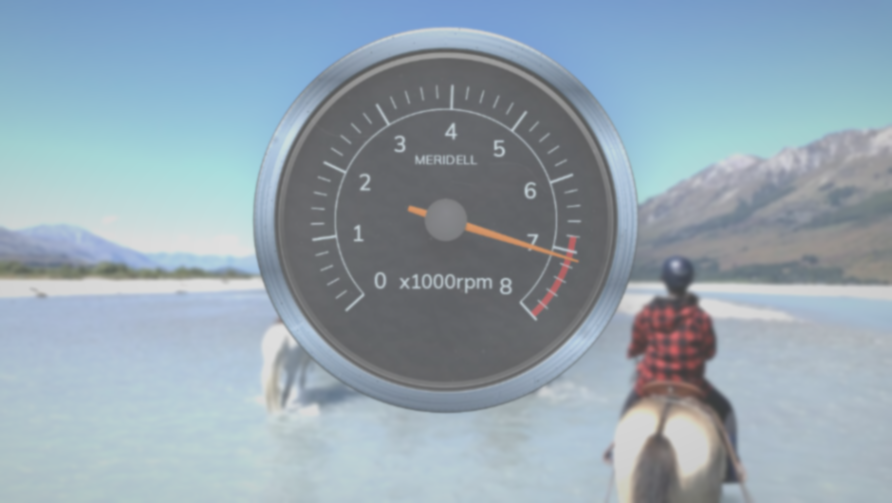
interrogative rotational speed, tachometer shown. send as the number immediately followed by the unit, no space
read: 7100rpm
